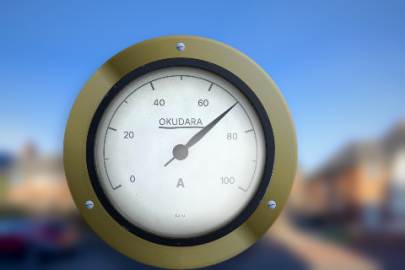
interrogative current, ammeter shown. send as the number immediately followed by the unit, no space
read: 70A
